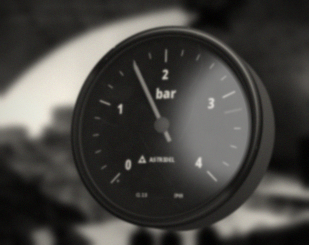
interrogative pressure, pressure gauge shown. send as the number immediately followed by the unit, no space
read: 1.6bar
